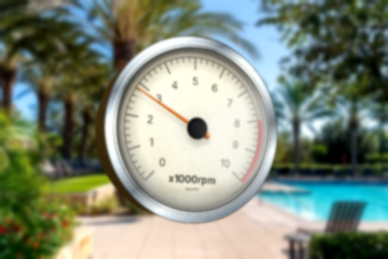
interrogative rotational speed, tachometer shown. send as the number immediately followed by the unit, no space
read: 2800rpm
